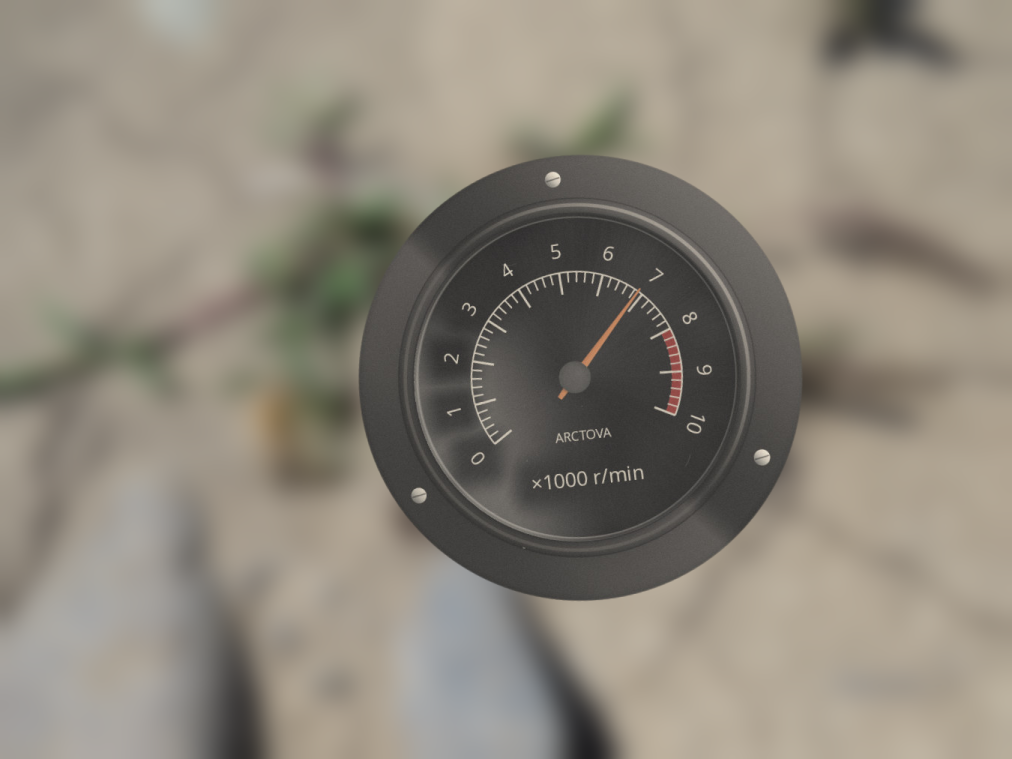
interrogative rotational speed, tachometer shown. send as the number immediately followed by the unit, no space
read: 6900rpm
